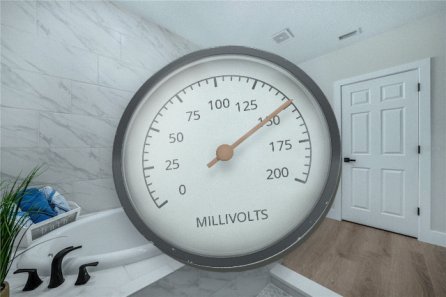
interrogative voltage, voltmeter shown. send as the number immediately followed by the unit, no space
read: 150mV
